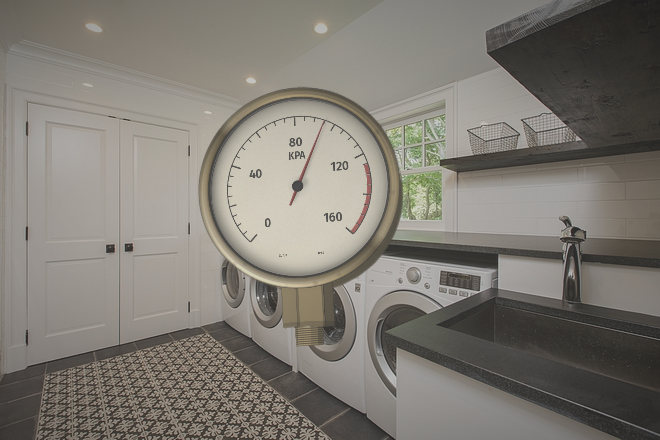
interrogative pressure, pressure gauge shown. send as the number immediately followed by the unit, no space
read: 95kPa
